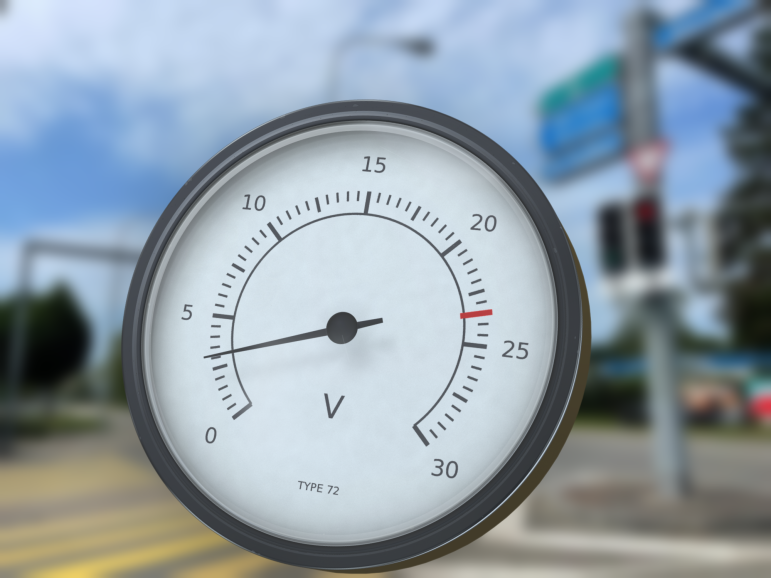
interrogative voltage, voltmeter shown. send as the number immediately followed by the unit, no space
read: 3V
